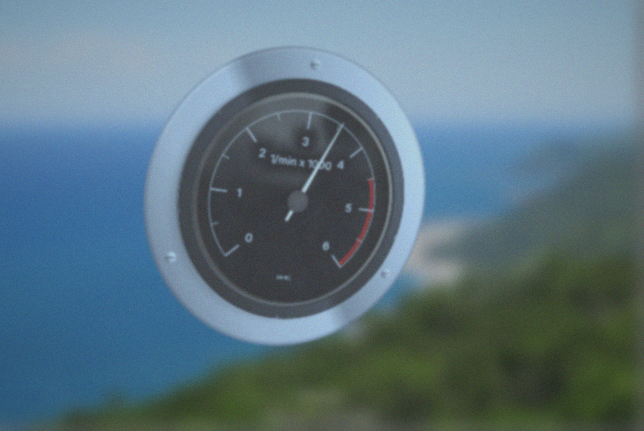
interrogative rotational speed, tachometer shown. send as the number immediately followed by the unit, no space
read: 3500rpm
